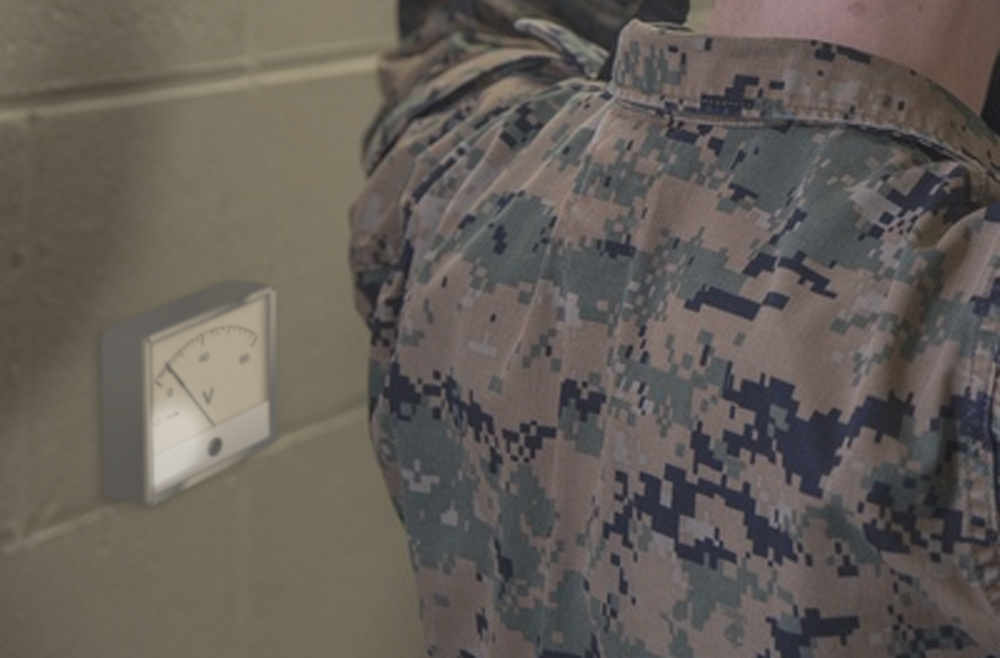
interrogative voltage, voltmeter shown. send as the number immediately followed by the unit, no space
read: 20V
